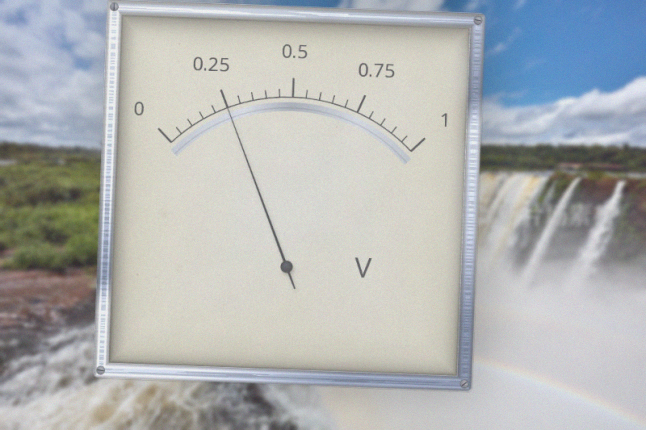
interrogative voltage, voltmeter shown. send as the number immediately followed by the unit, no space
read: 0.25V
